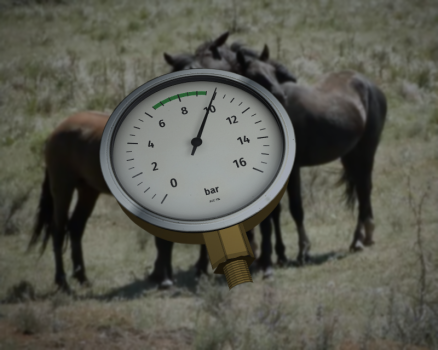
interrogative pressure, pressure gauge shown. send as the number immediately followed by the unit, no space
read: 10bar
